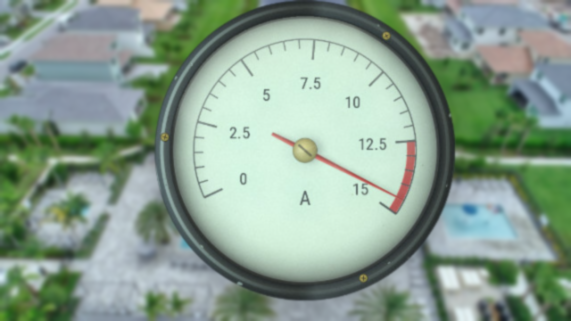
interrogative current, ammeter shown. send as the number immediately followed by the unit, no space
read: 14.5A
